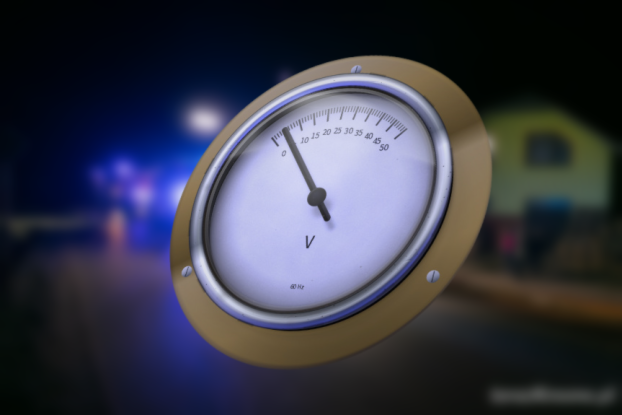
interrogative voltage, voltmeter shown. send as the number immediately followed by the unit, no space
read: 5V
